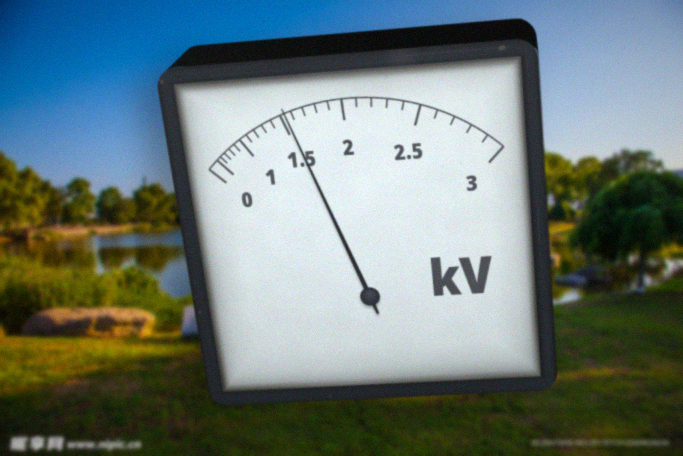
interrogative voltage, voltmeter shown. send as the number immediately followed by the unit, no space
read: 1.55kV
